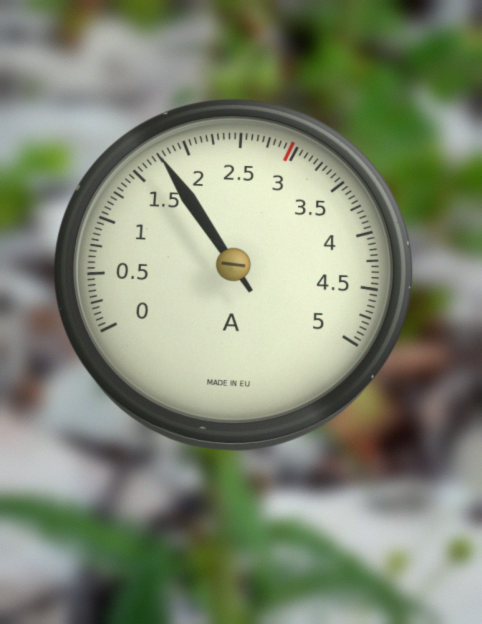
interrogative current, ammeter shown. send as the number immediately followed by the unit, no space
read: 1.75A
